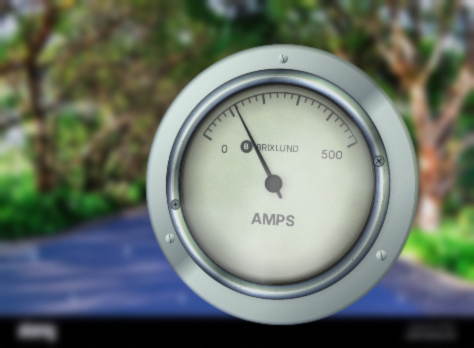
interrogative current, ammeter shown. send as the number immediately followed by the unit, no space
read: 120A
